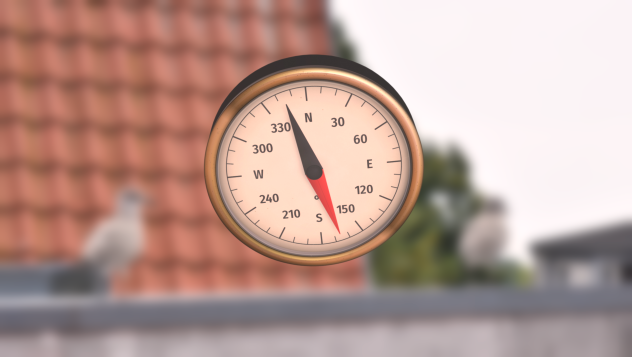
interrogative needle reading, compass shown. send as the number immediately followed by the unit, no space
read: 165°
